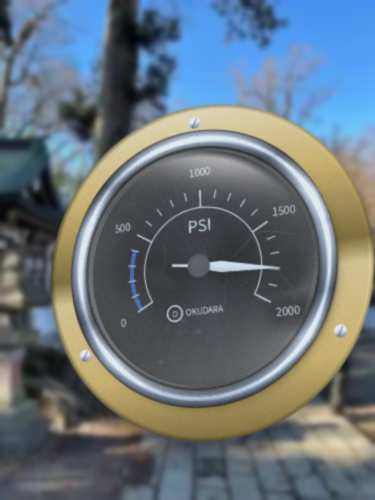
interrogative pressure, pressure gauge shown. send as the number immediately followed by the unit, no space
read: 1800psi
